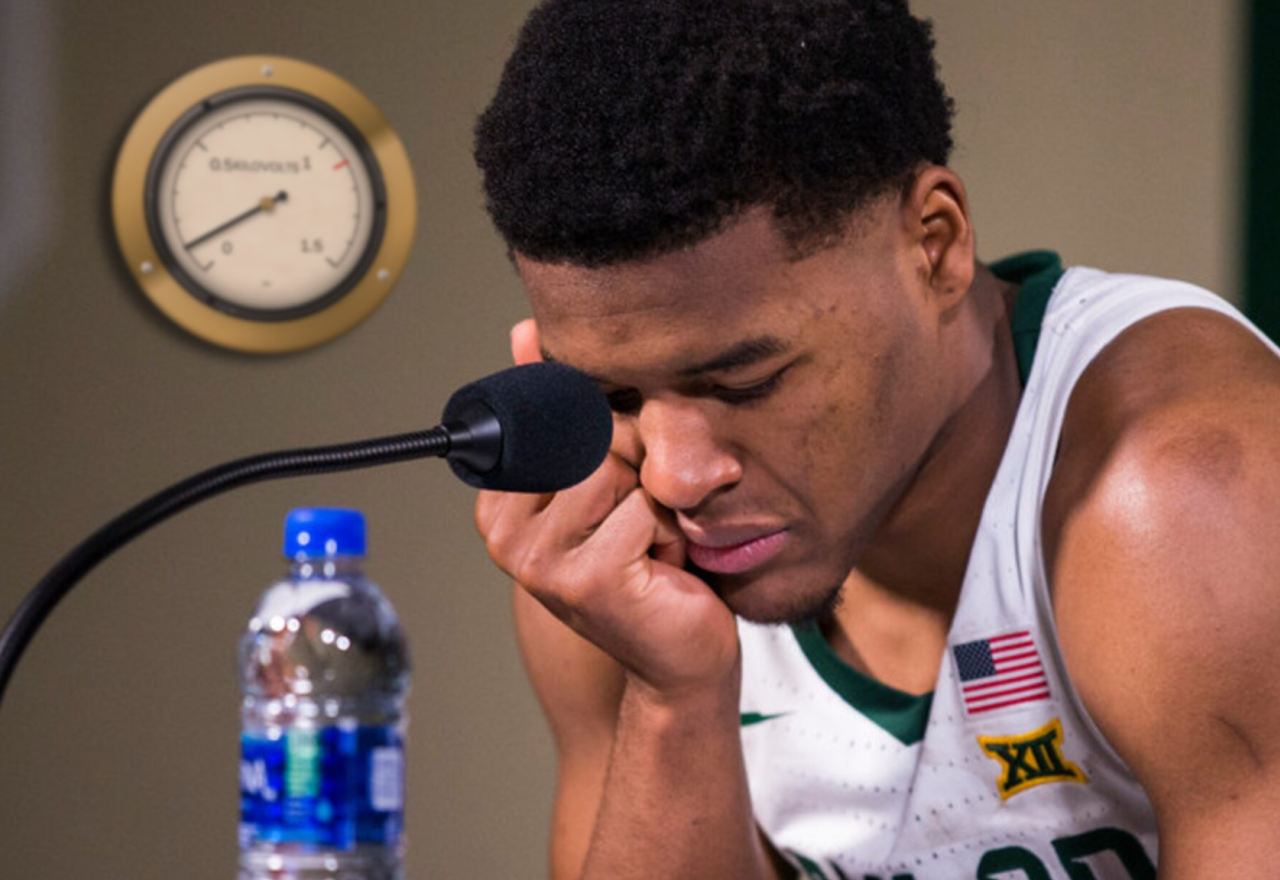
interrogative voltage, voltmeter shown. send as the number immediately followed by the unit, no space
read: 0.1kV
